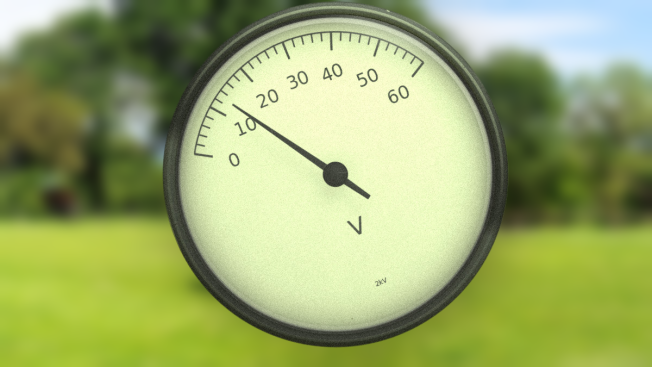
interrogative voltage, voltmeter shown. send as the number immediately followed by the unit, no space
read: 13V
